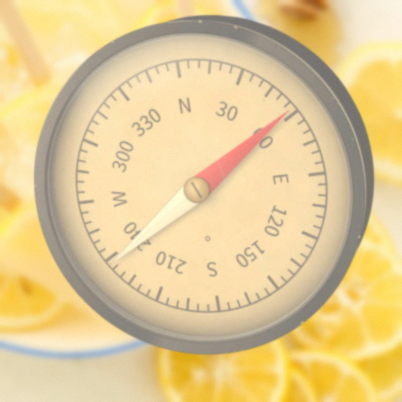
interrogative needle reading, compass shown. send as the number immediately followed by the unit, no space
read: 57.5°
